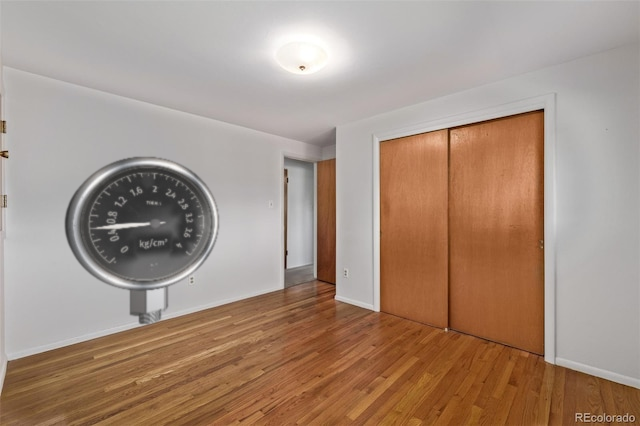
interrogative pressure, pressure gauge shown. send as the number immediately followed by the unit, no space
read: 0.6kg/cm²
